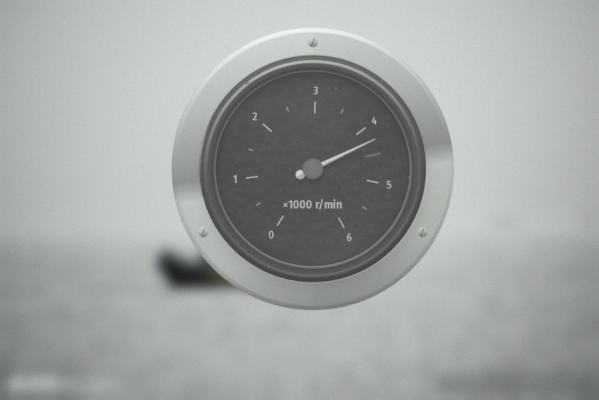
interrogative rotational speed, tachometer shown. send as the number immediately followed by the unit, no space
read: 4250rpm
